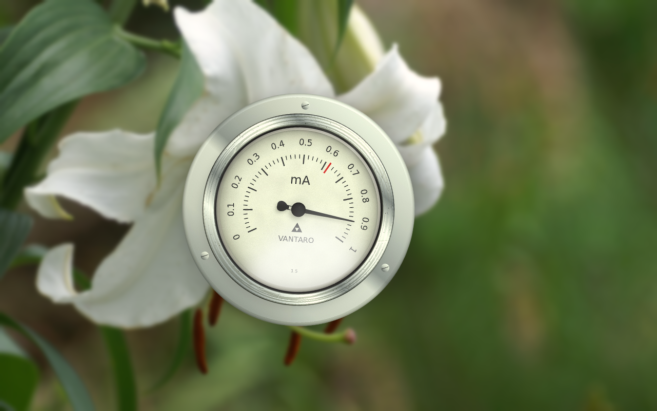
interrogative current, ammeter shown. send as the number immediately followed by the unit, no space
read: 0.9mA
